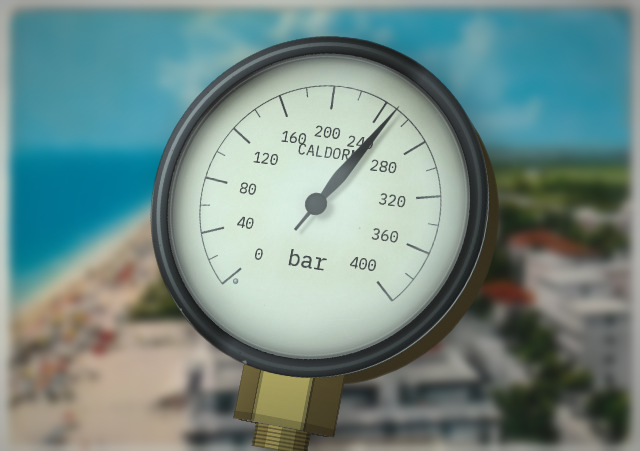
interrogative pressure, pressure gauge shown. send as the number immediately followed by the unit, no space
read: 250bar
